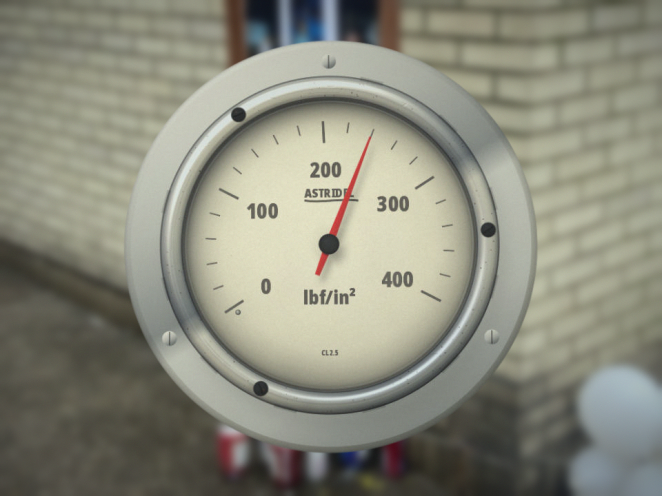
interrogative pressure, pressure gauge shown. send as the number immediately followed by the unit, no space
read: 240psi
